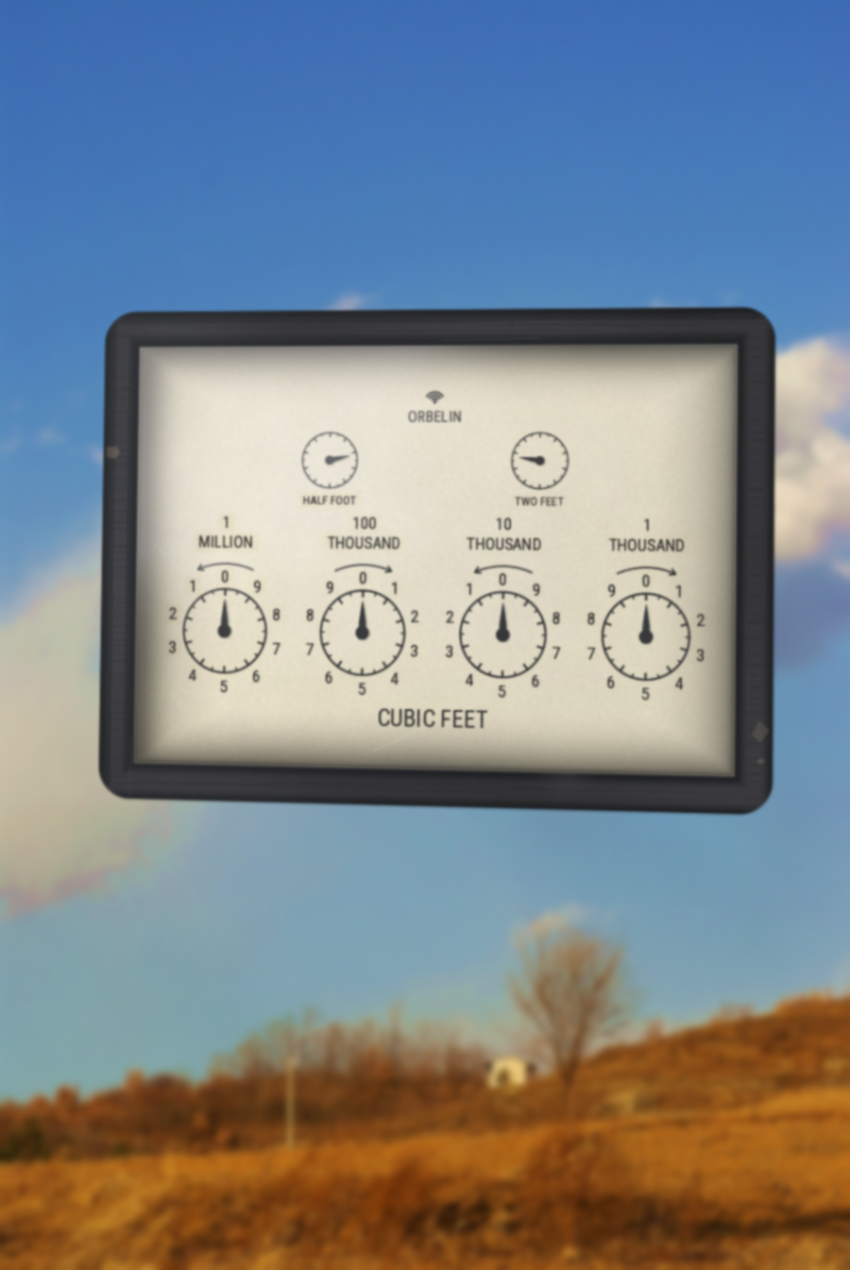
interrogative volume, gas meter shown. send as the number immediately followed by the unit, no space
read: 0ft³
